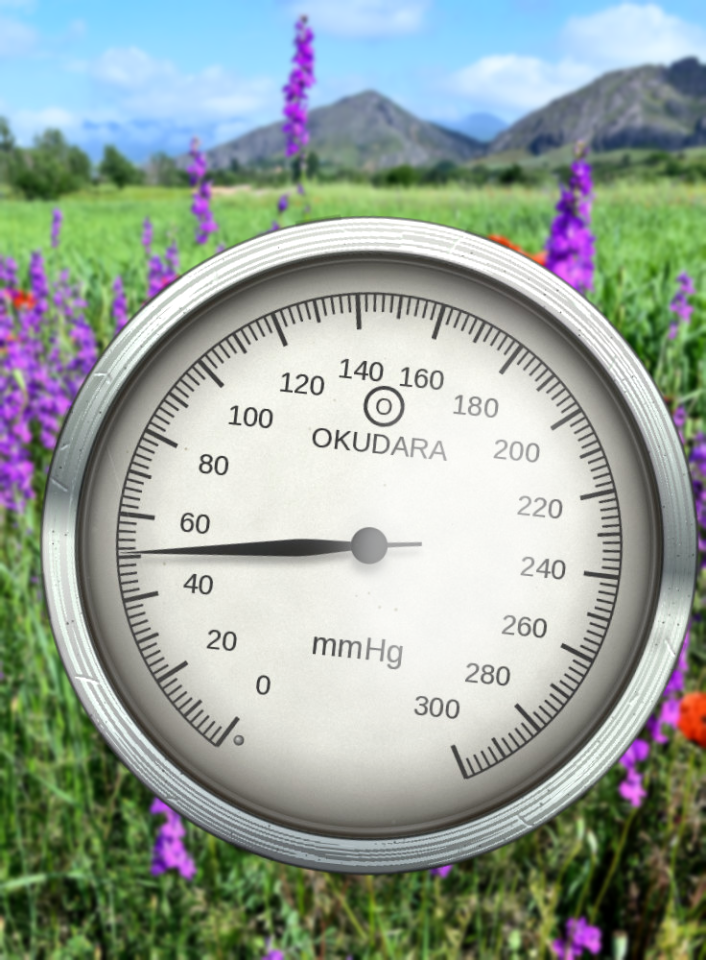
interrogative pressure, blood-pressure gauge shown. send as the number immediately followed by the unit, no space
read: 51mmHg
